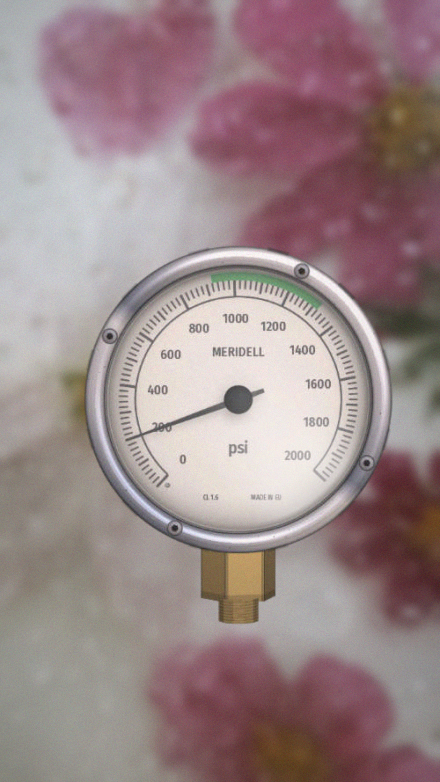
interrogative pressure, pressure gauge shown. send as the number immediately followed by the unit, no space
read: 200psi
